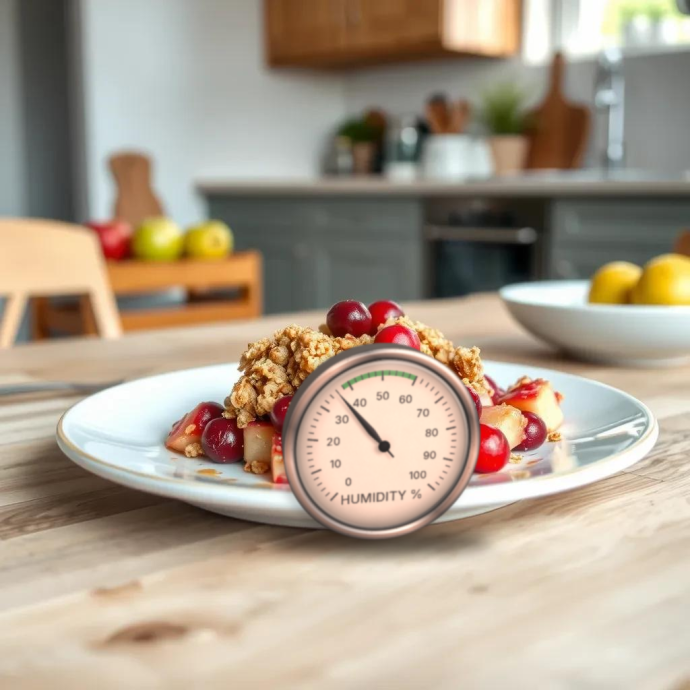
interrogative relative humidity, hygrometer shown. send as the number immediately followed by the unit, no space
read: 36%
